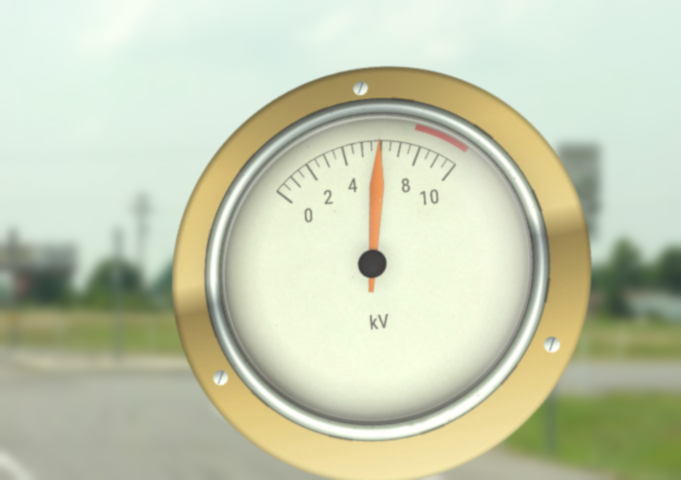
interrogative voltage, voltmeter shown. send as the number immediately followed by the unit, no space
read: 6kV
